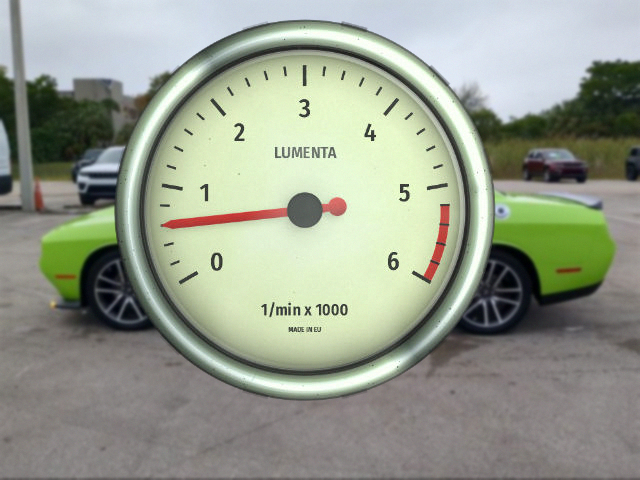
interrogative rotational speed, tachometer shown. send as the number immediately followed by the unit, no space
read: 600rpm
